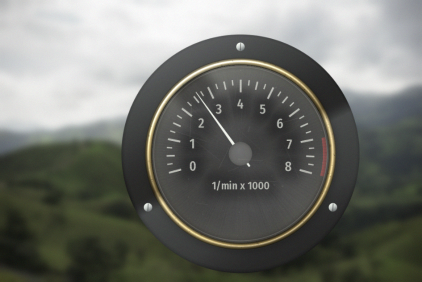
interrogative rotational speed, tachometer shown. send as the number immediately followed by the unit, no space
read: 2625rpm
